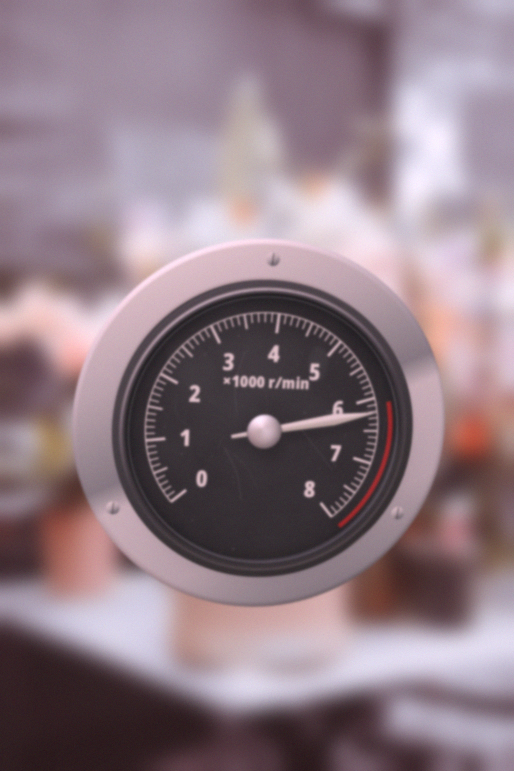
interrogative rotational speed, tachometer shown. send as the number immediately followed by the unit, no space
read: 6200rpm
